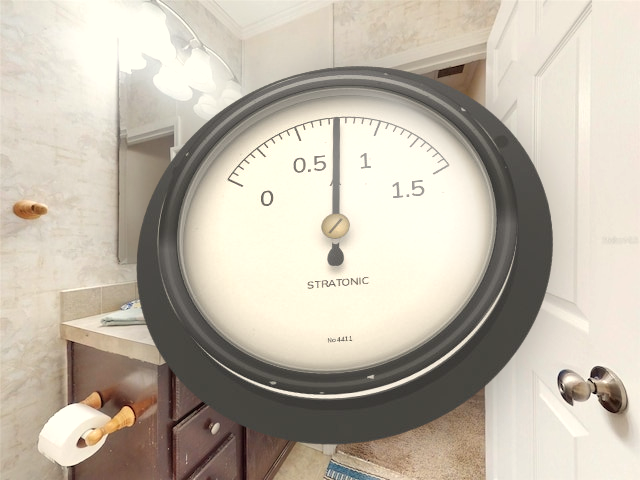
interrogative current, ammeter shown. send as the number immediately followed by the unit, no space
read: 0.75A
